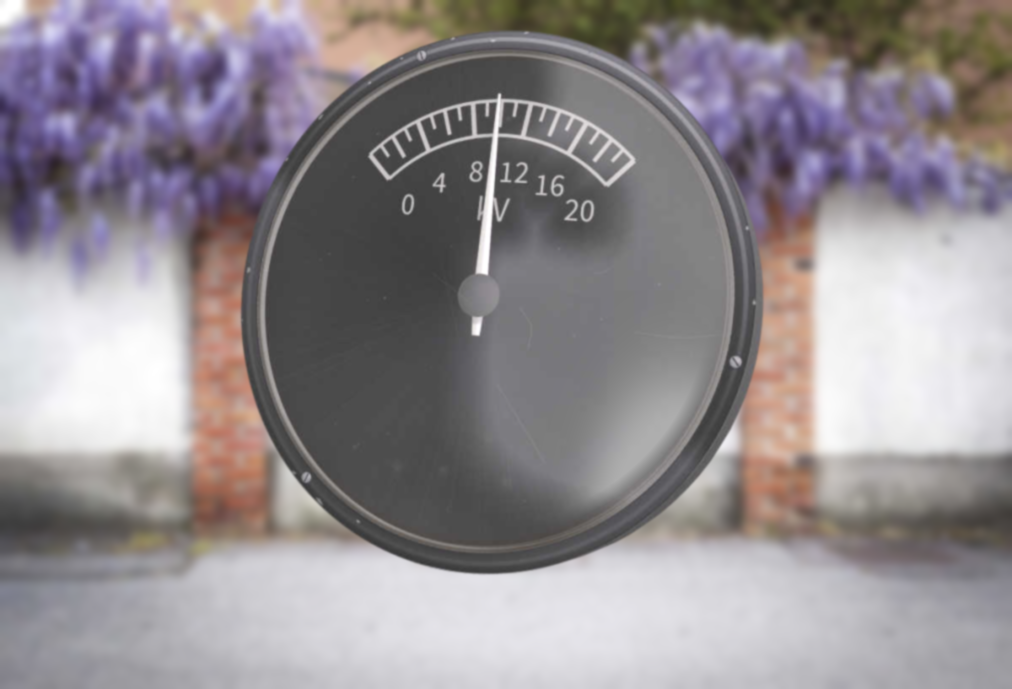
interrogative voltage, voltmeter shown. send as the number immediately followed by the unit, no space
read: 10kV
